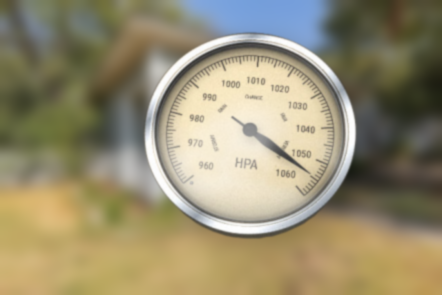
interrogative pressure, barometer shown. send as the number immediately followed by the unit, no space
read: 1055hPa
